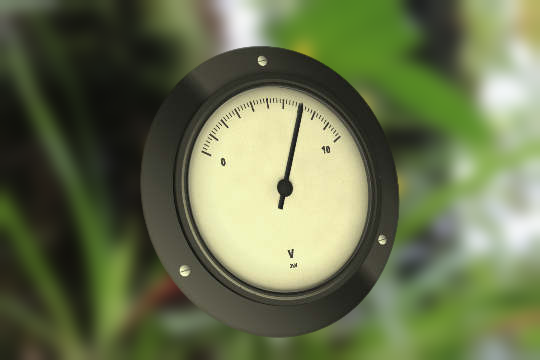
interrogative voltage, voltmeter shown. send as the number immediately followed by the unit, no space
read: 7V
